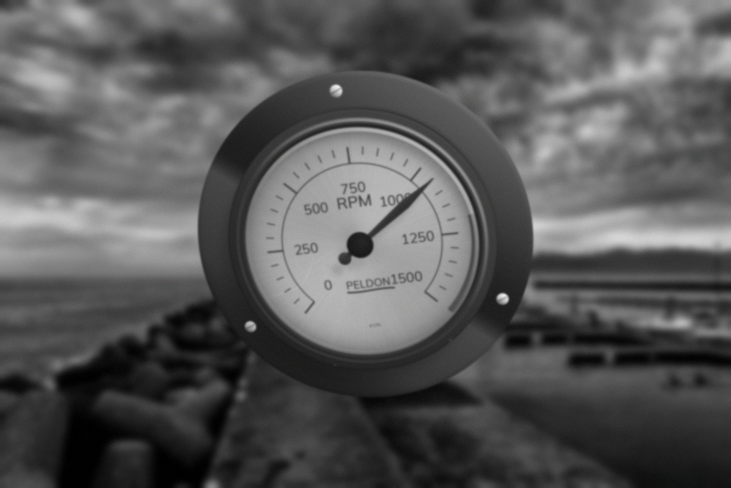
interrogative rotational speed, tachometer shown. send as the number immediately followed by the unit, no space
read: 1050rpm
